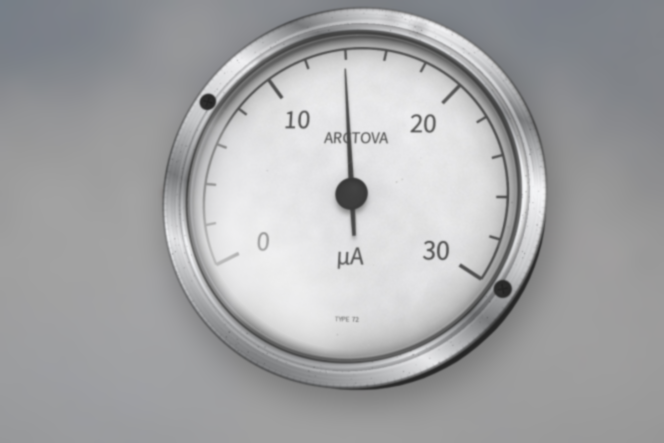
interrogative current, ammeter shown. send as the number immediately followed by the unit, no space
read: 14µA
